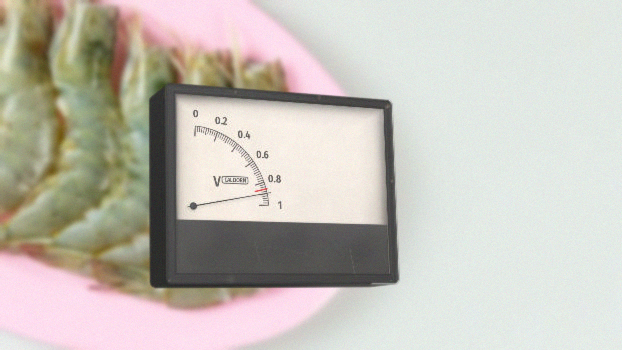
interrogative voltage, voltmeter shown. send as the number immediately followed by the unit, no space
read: 0.9V
